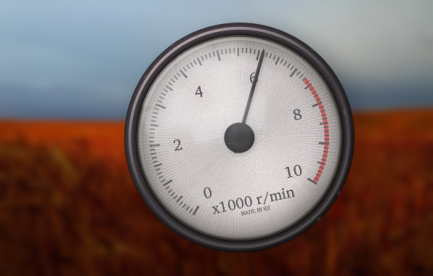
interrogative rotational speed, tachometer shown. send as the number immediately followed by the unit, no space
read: 6100rpm
